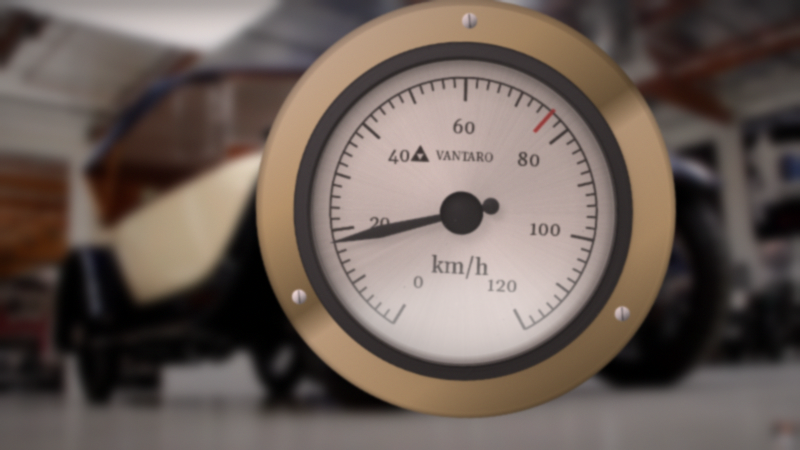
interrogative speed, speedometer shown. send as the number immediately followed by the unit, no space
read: 18km/h
